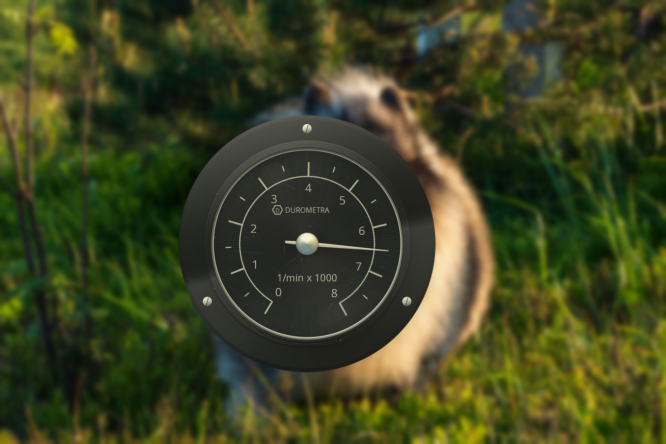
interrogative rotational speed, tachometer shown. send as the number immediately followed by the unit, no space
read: 6500rpm
